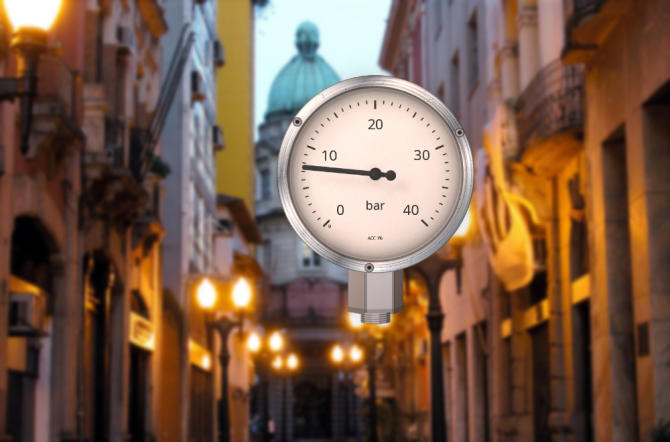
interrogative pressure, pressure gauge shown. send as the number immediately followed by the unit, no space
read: 7.5bar
